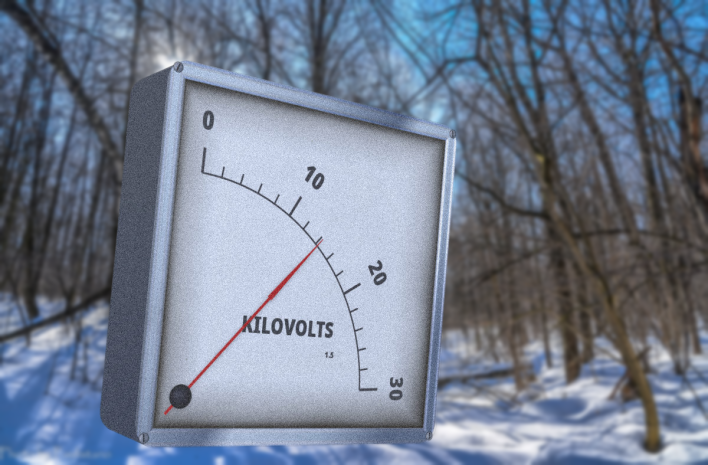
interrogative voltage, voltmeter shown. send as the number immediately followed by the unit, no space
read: 14kV
